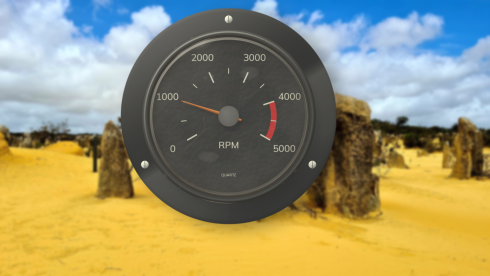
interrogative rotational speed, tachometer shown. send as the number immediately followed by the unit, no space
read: 1000rpm
